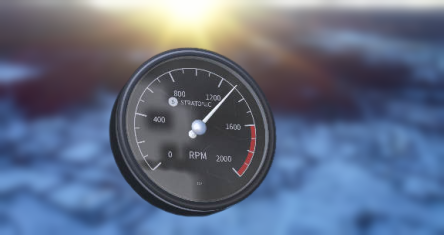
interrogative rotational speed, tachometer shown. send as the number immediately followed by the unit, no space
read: 1300rpm
